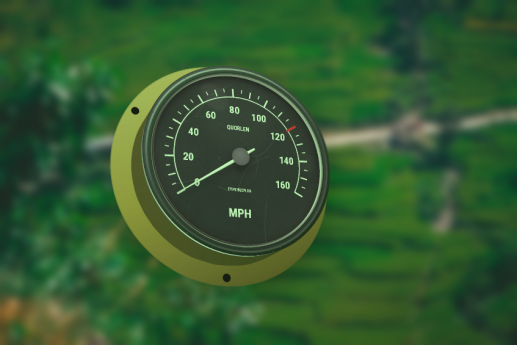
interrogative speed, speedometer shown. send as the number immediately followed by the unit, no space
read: 0mph
